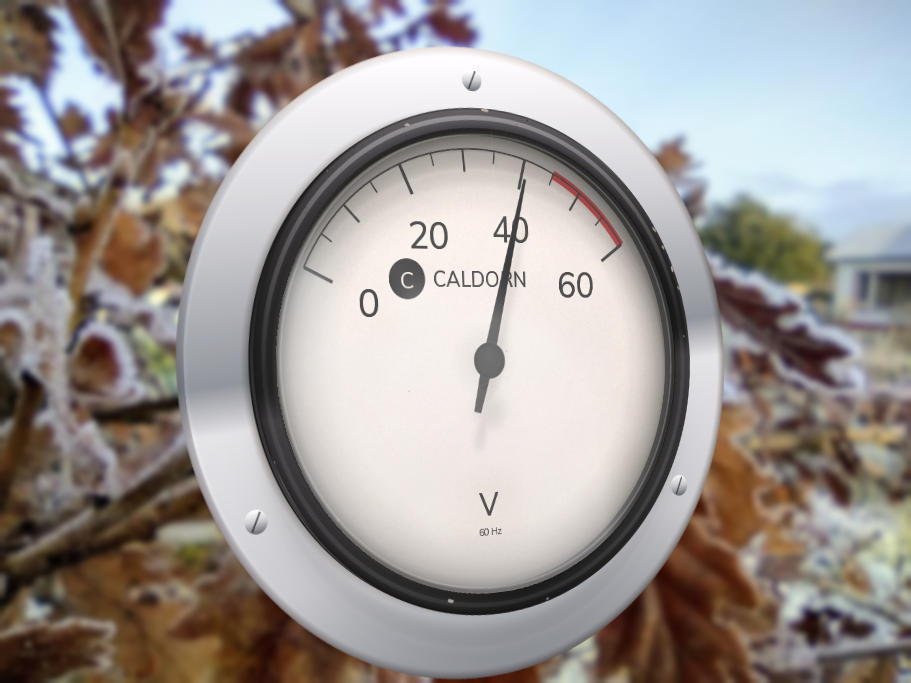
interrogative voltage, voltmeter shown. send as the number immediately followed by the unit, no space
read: 40V
